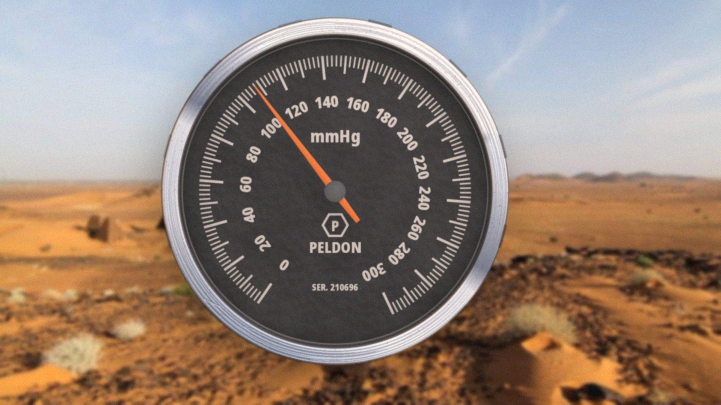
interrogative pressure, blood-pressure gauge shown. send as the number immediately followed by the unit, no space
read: 108mmHg
